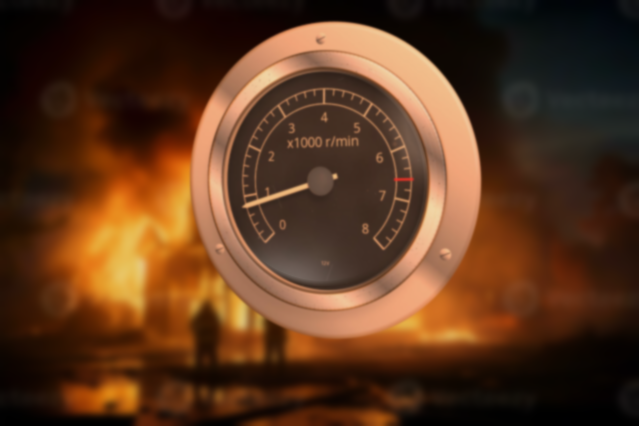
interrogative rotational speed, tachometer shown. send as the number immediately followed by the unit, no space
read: 800rpm
